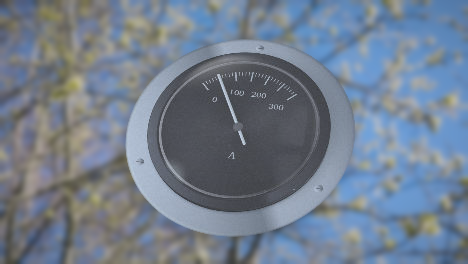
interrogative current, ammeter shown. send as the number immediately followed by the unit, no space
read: 50A
